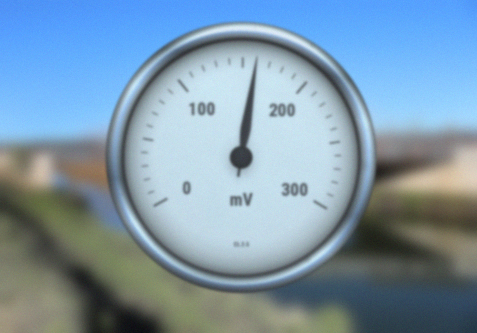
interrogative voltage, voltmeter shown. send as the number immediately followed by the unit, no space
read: 160mV
